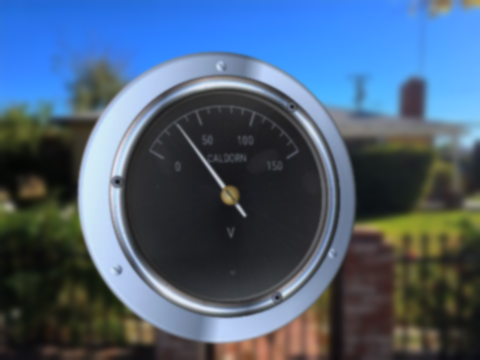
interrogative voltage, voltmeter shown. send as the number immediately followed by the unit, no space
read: 30V
